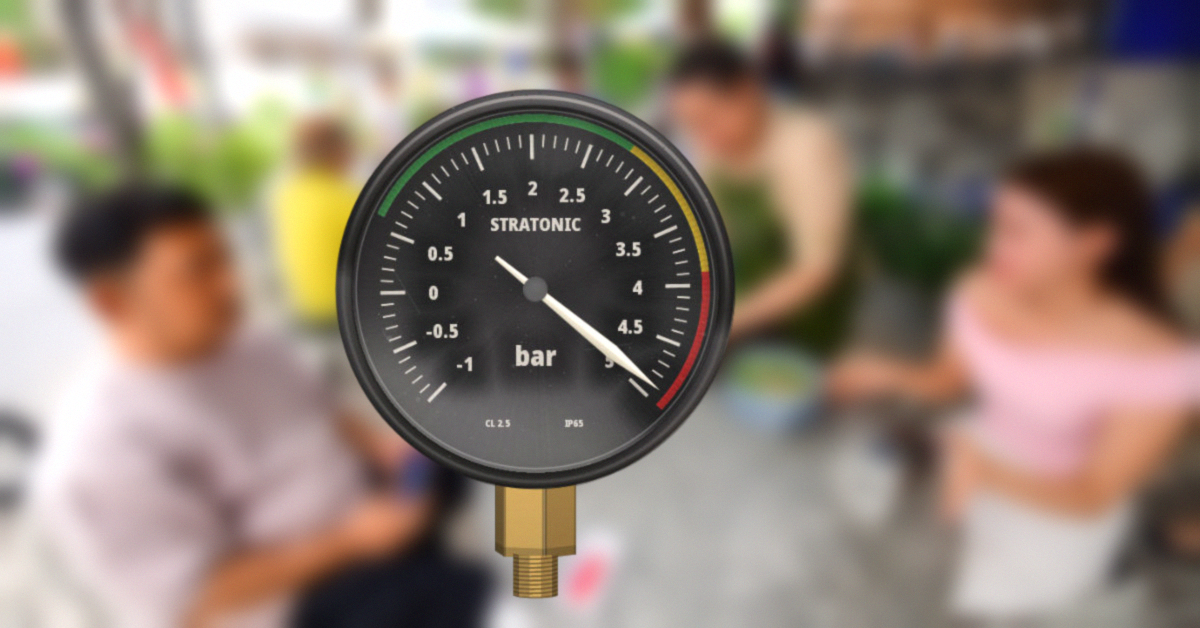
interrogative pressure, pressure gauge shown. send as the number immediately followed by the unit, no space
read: 4.9bar
